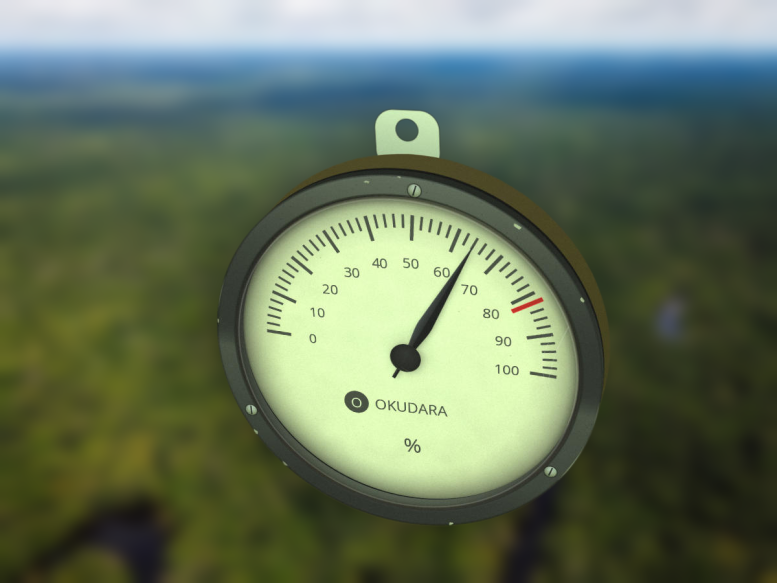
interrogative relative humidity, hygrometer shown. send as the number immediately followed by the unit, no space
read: 64%
